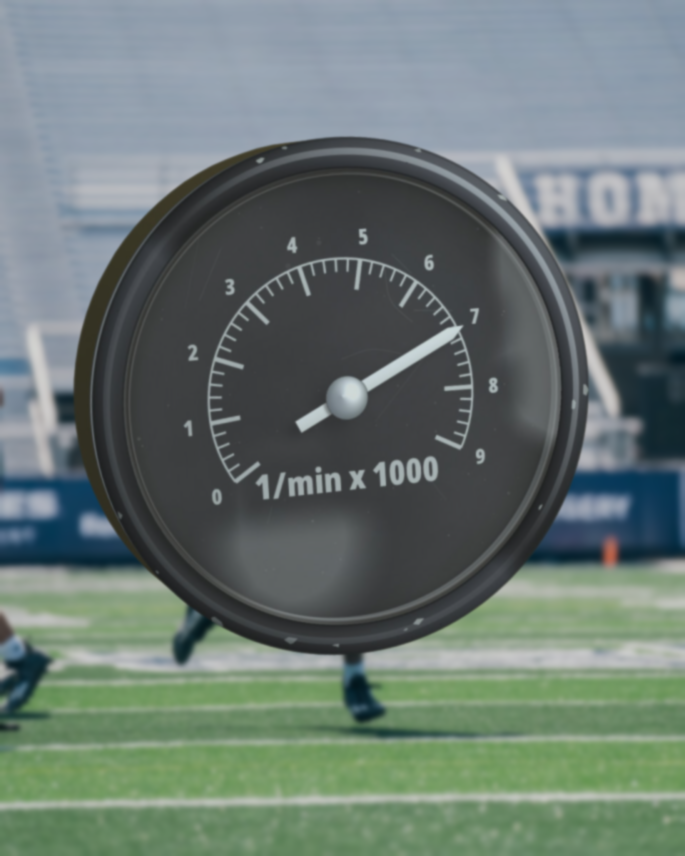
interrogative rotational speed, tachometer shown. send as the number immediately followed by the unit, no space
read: 7000rpm
